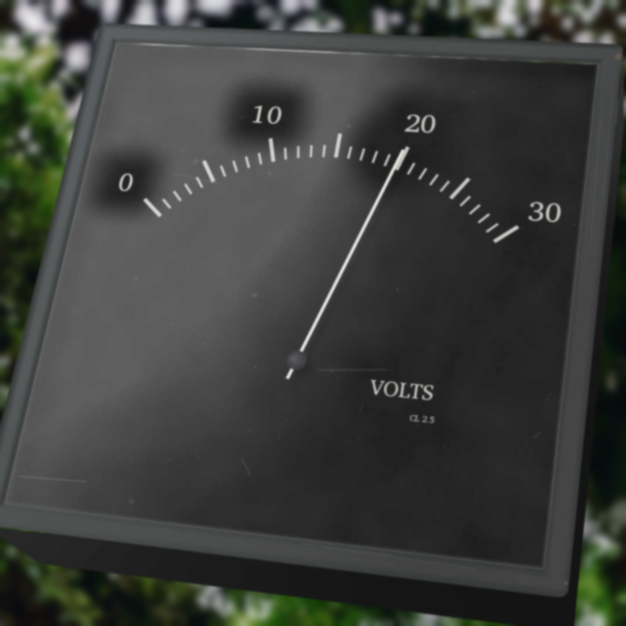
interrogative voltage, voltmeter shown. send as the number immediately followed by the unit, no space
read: 20V
